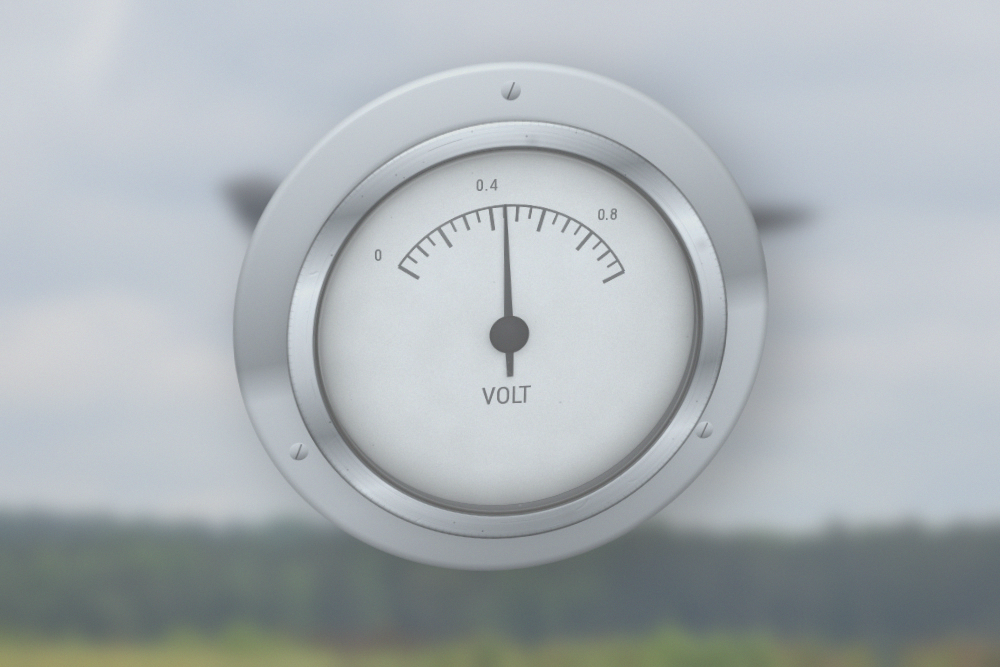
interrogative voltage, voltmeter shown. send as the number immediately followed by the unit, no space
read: 0.45V
